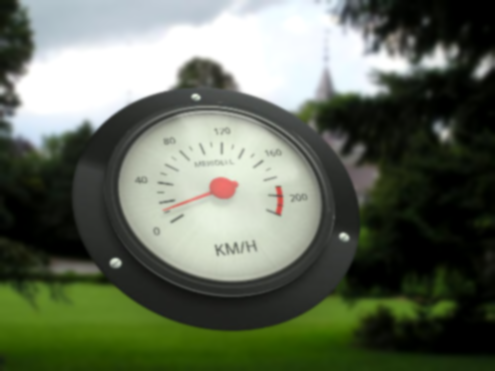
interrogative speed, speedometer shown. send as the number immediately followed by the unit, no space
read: 10km/h
